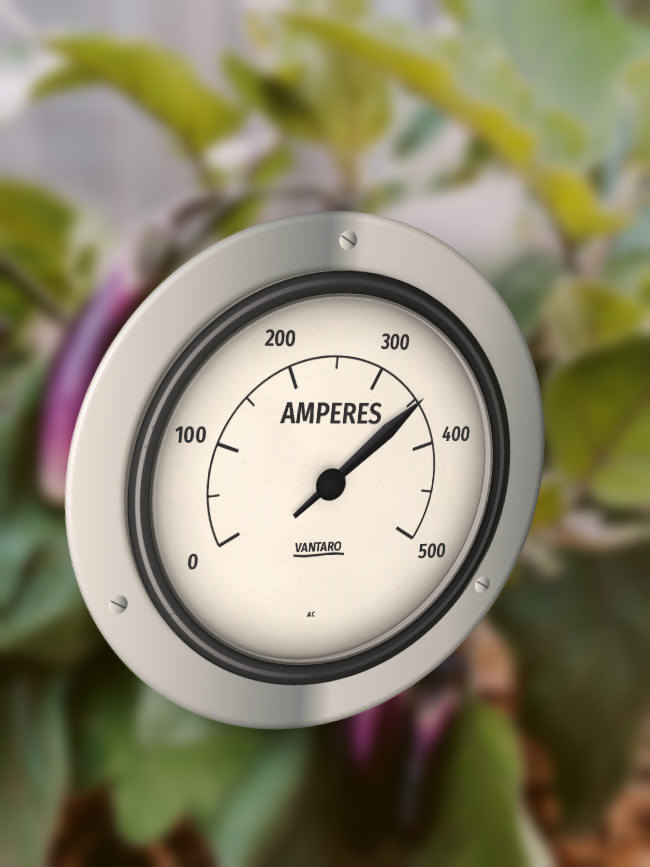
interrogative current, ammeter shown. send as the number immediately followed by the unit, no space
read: 350A
